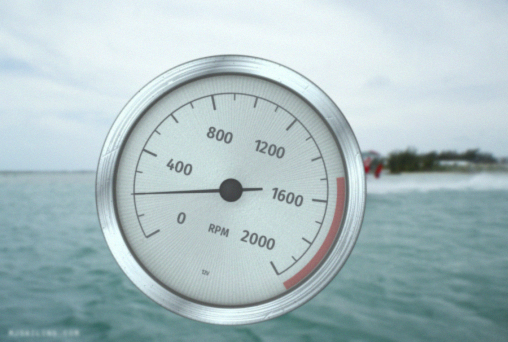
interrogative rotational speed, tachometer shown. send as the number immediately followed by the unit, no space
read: 200rpm
